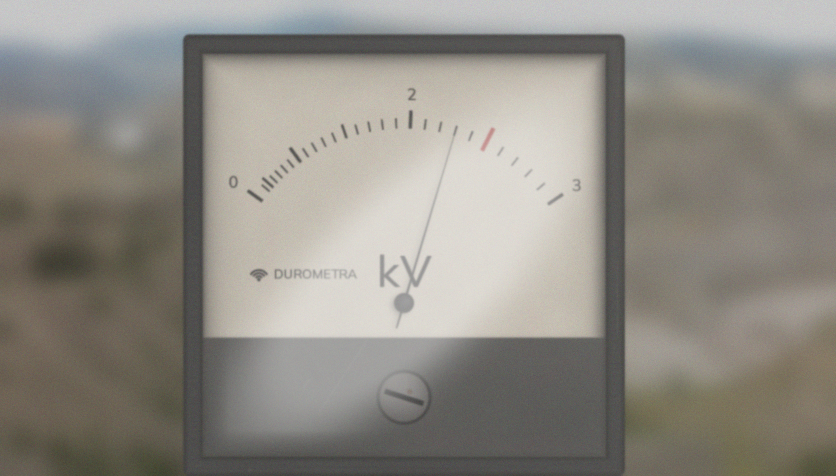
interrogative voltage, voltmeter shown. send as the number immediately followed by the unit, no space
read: 2.3kV
